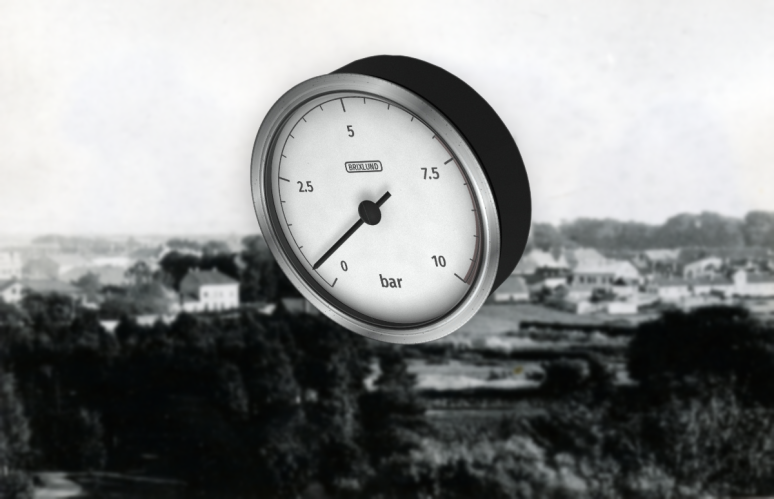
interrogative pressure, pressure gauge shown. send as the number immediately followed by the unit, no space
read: 0.5bar
